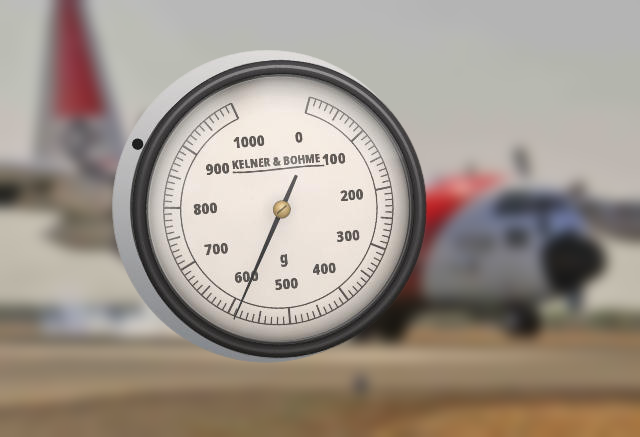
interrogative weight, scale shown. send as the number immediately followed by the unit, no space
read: 590g
